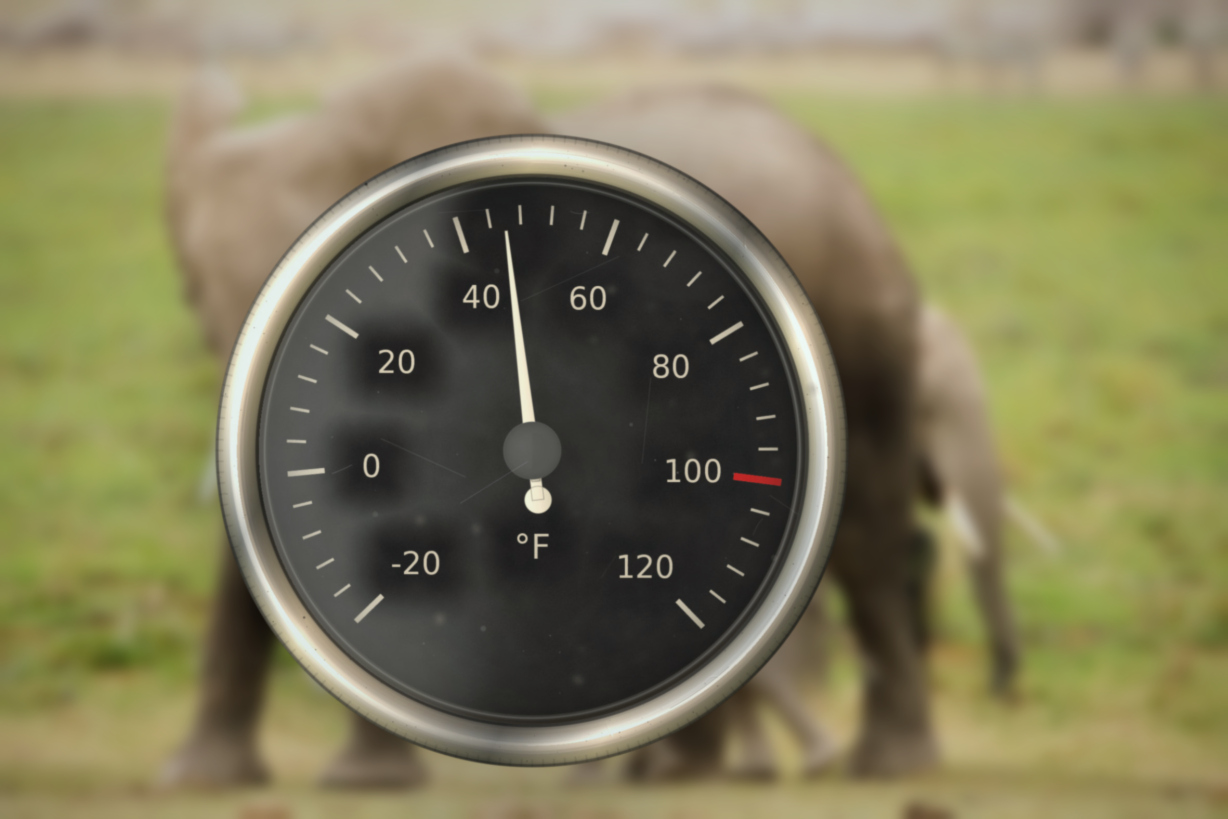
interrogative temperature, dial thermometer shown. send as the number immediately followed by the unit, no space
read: 46°F
